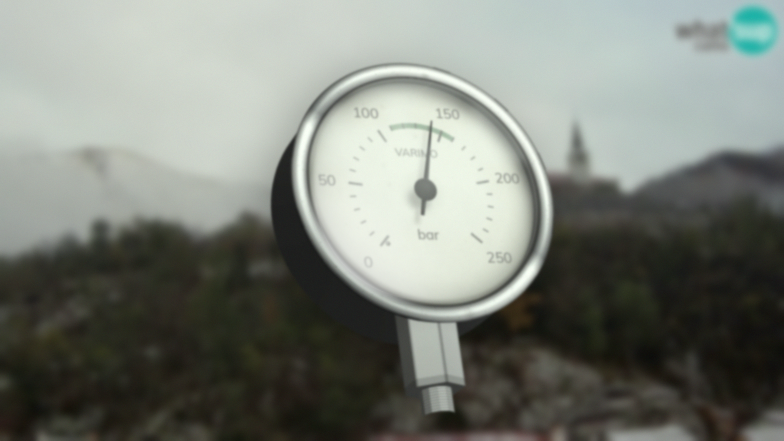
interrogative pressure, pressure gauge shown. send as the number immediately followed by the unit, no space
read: 140bar
